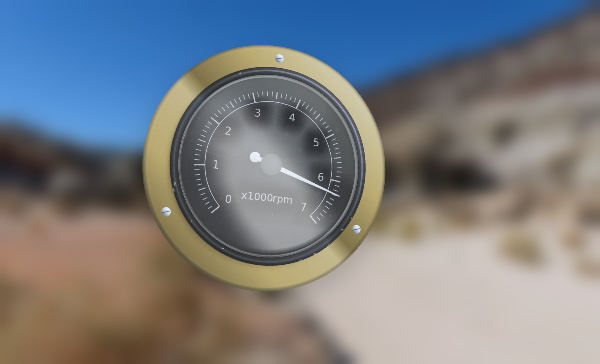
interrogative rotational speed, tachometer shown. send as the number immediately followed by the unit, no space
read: 6300rpm
